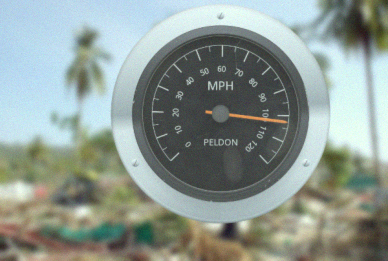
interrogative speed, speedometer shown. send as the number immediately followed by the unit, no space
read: 102.5mph
